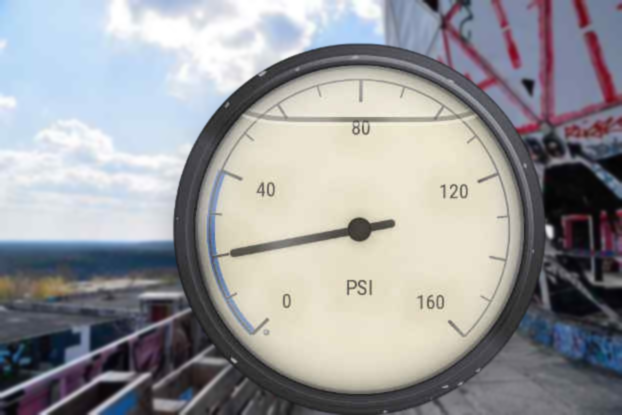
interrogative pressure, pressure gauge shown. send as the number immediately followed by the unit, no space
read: 20psi
